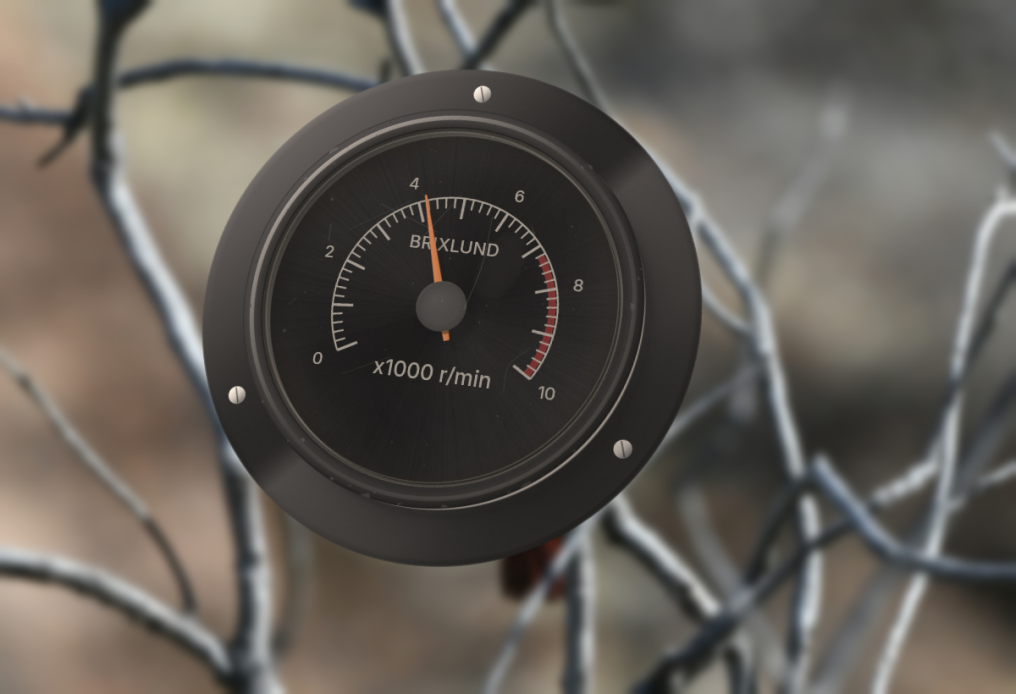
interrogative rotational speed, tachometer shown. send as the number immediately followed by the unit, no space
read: 4200rpm
